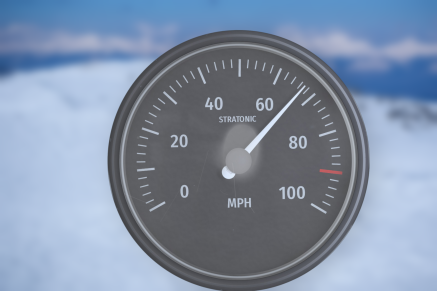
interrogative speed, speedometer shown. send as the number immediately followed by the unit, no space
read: 67mph
